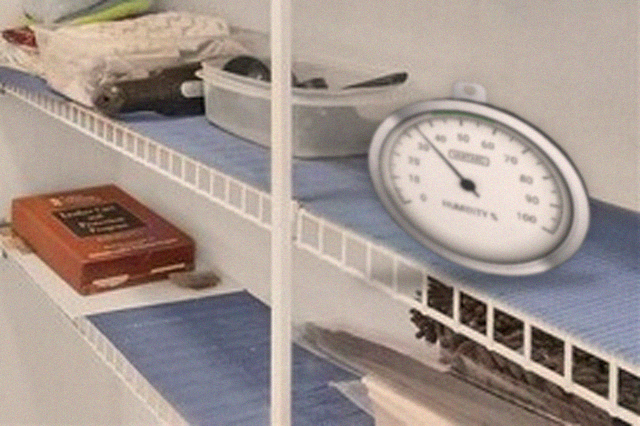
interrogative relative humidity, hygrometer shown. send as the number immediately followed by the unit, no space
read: 35%
